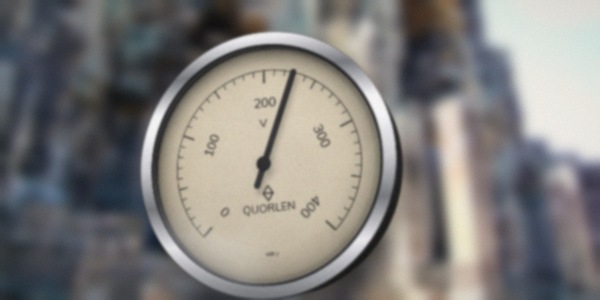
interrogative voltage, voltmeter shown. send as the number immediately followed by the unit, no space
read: 230V
